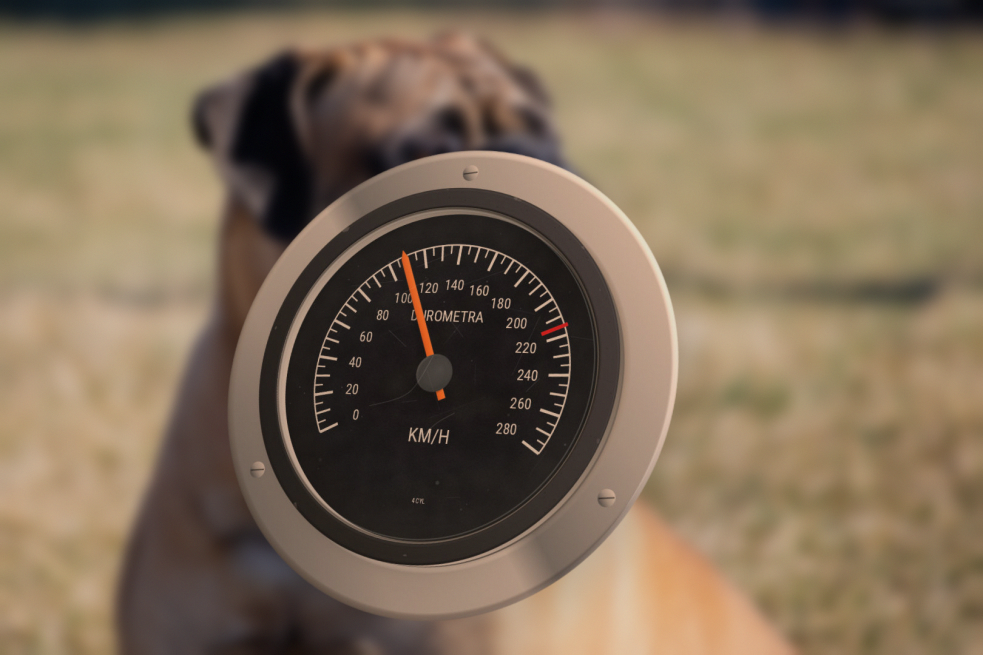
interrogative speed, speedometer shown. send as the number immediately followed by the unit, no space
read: 110km/h
